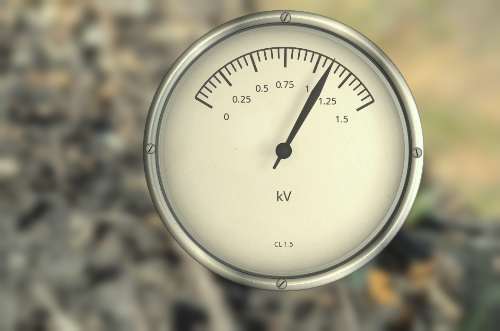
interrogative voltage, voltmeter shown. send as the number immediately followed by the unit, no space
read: 1.1kV
